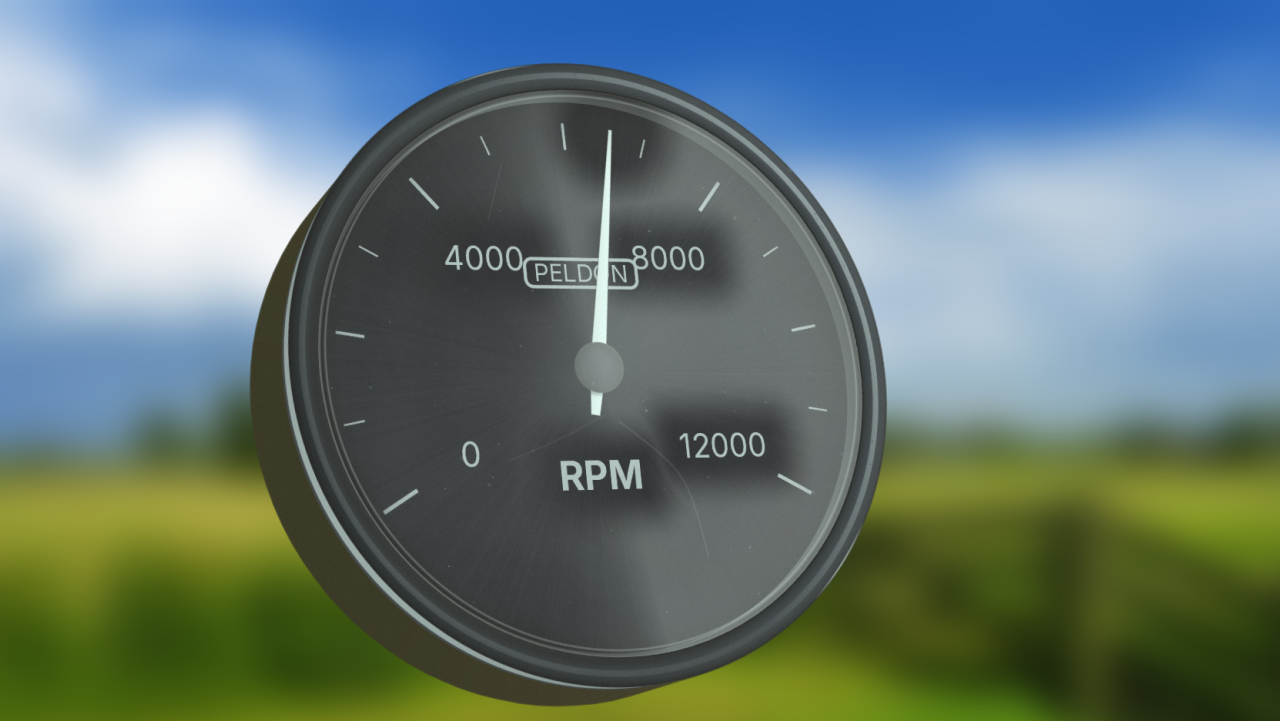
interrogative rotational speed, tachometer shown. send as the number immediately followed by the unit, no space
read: 6500rpm
